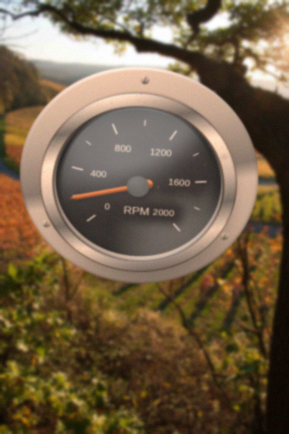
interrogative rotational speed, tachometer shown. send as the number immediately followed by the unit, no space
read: 200rpm
